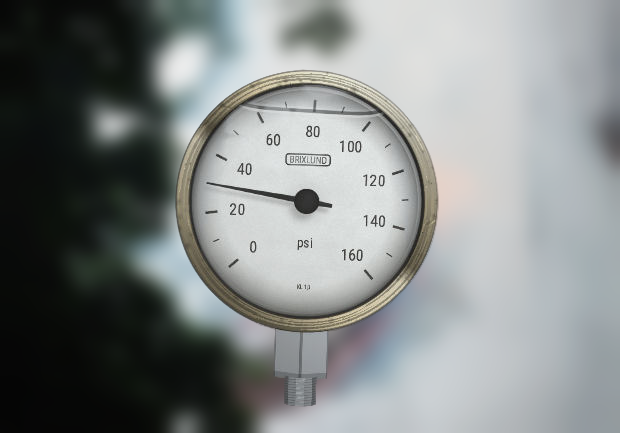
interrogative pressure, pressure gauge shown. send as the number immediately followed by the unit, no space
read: 30psi
